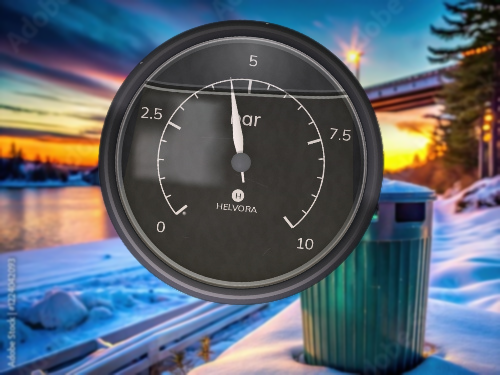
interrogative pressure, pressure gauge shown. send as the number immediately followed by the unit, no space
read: 4.5bar
